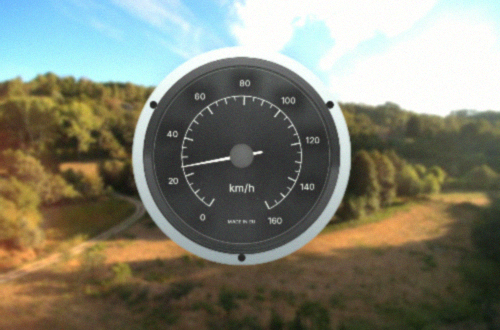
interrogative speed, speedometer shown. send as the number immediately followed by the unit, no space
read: 25km/h
